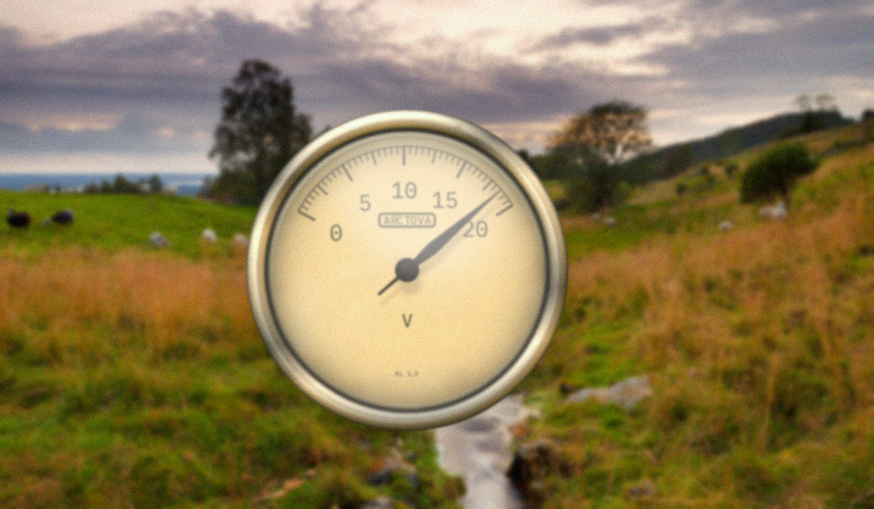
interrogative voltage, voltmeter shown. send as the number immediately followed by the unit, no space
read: 18.5V
